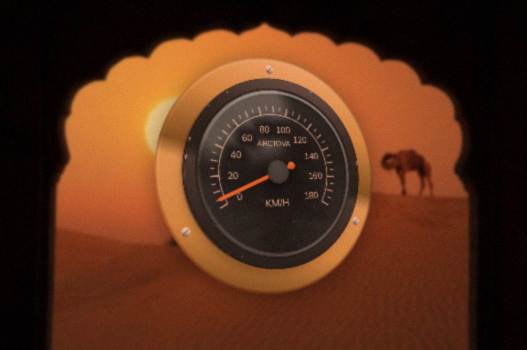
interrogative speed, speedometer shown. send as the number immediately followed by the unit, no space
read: 5km/h
